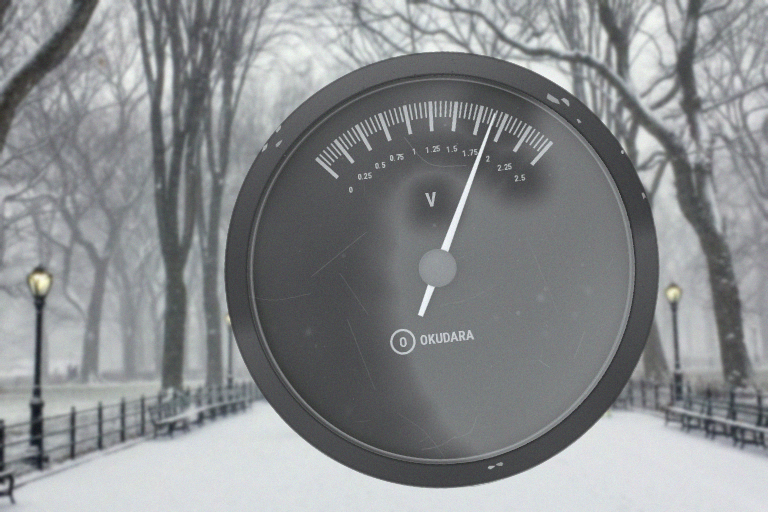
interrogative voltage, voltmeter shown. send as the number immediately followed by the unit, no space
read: 1.9V
